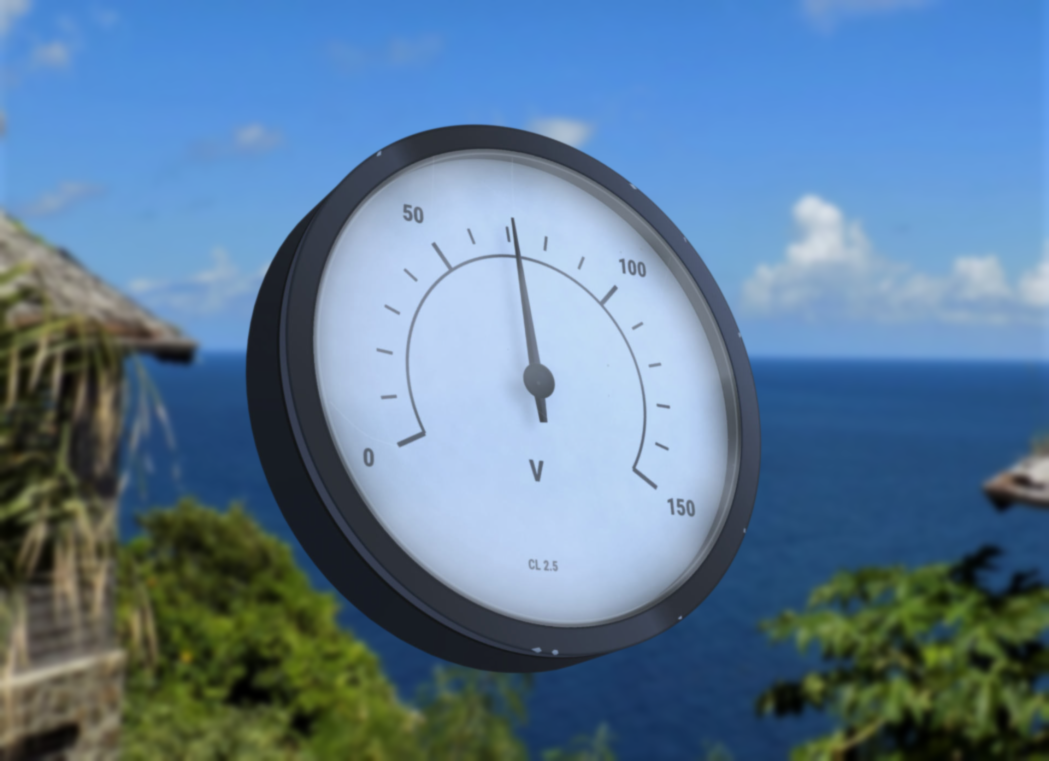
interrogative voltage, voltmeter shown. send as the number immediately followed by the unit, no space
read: 70V
